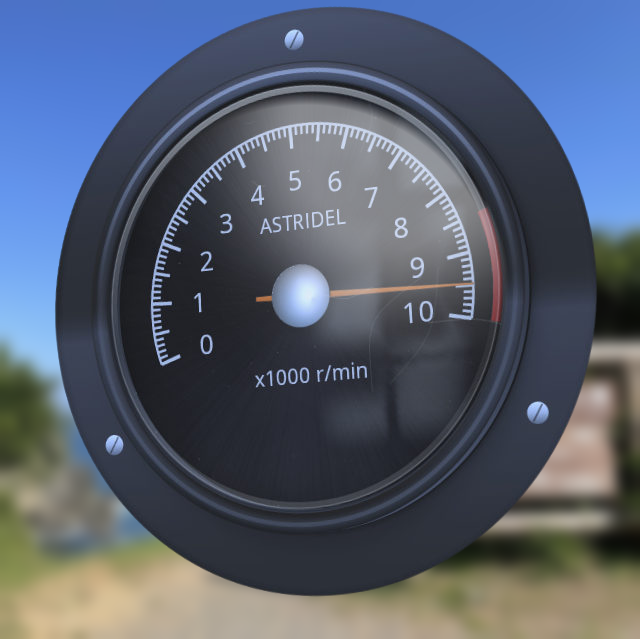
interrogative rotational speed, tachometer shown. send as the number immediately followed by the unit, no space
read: 9500rpm
